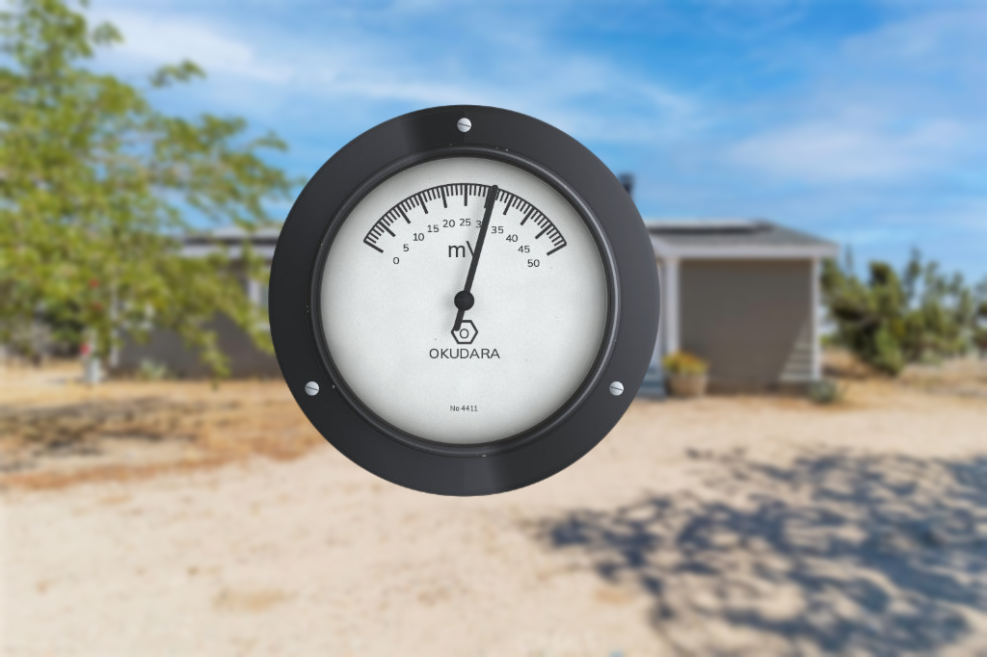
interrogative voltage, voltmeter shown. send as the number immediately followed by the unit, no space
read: 31mV
